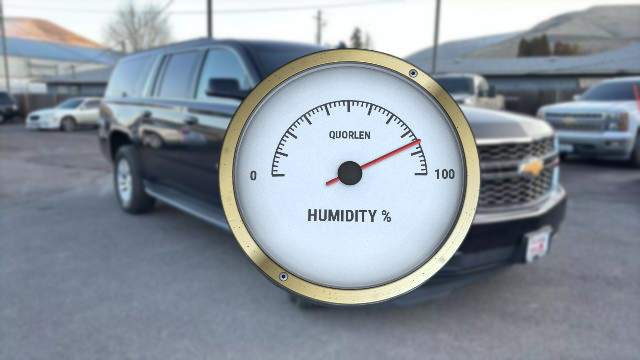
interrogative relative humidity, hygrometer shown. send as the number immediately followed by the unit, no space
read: 86%
